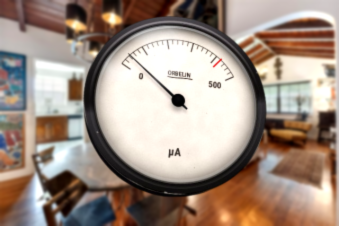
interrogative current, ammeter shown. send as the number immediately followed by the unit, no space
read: 40µA
